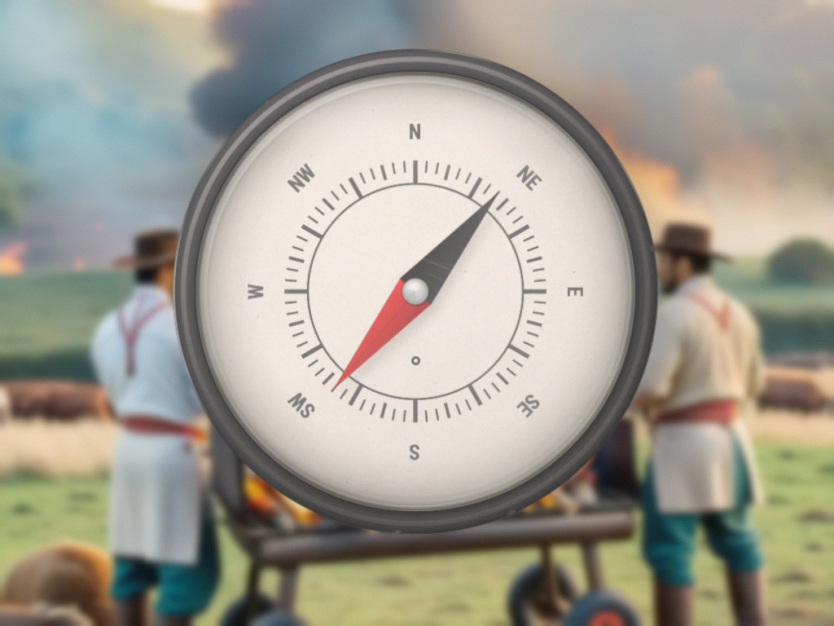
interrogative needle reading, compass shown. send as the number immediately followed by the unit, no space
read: 220°
